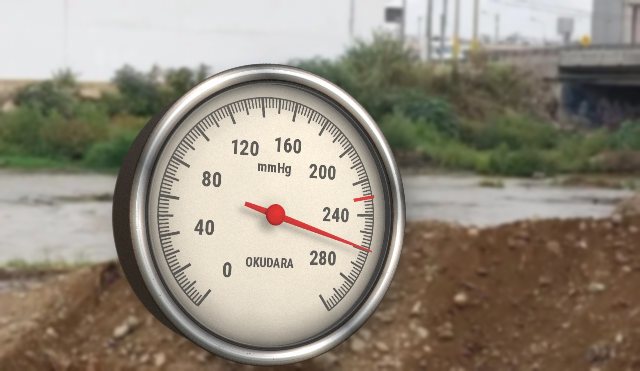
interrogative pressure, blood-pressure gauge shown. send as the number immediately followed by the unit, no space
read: 260mmHg
